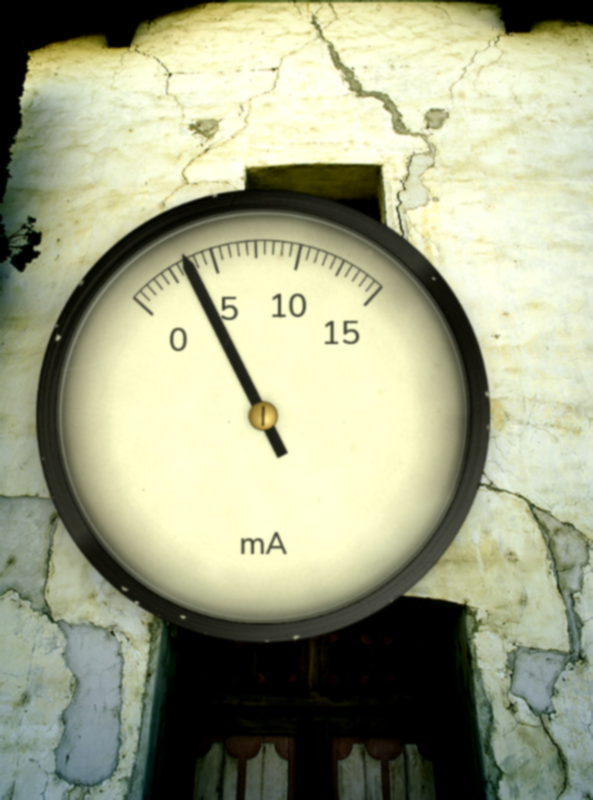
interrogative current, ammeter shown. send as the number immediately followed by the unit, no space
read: 3.5mA
